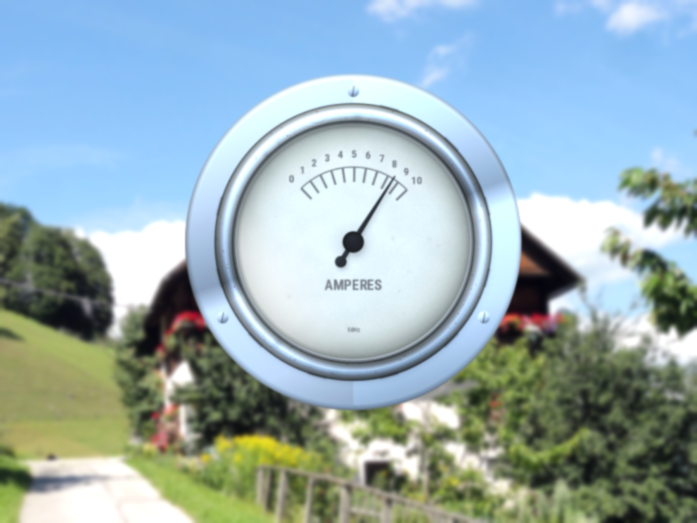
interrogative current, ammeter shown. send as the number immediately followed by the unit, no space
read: 8.5A
